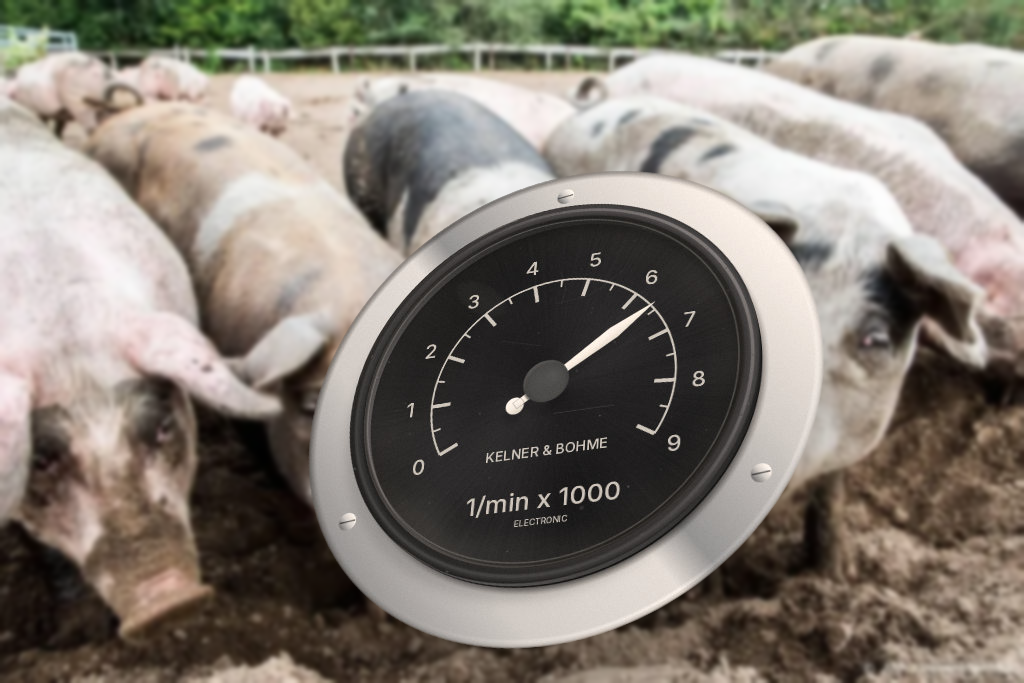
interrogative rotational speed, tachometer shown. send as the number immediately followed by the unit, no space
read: 6500rpm
